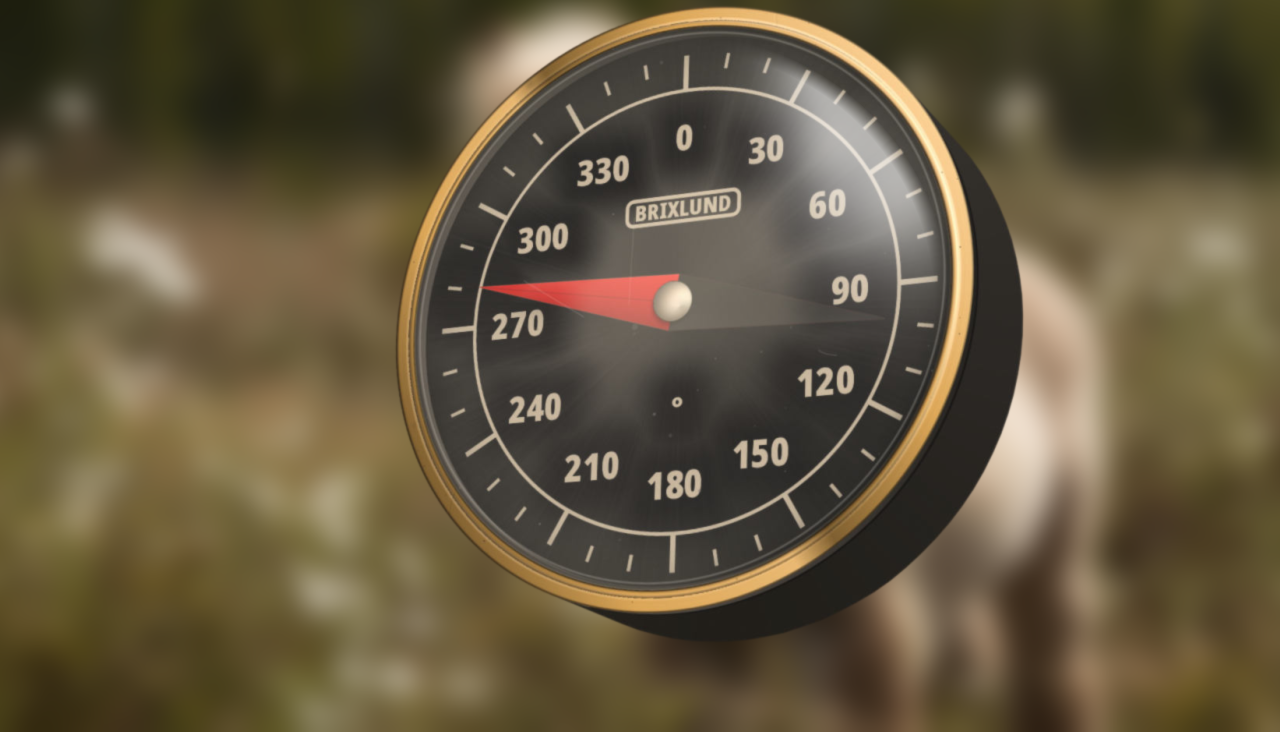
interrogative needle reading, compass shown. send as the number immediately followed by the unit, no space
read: 280°
